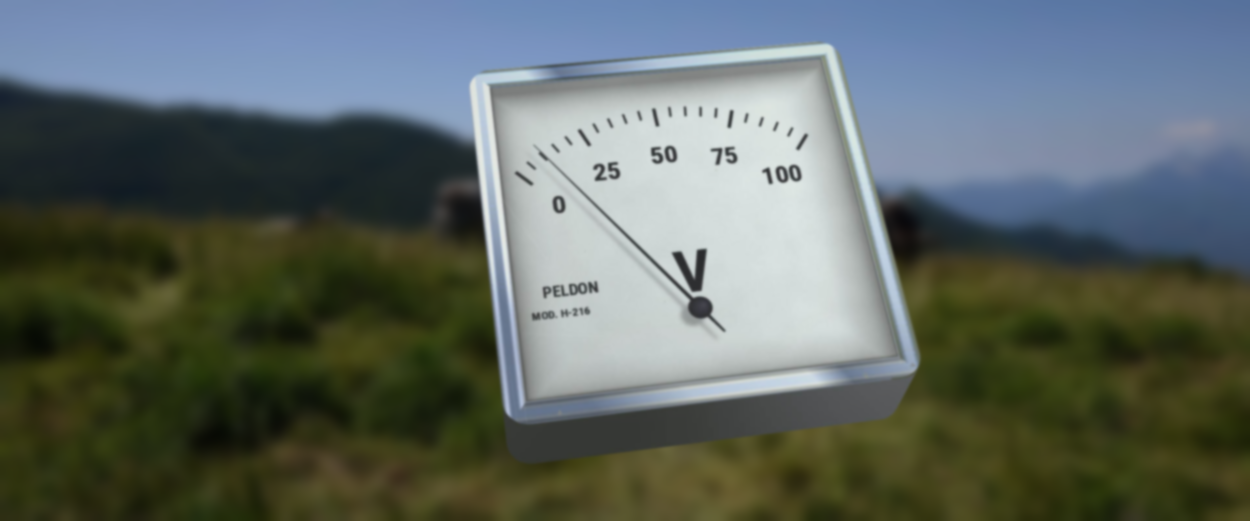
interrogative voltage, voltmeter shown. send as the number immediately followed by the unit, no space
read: 10V
